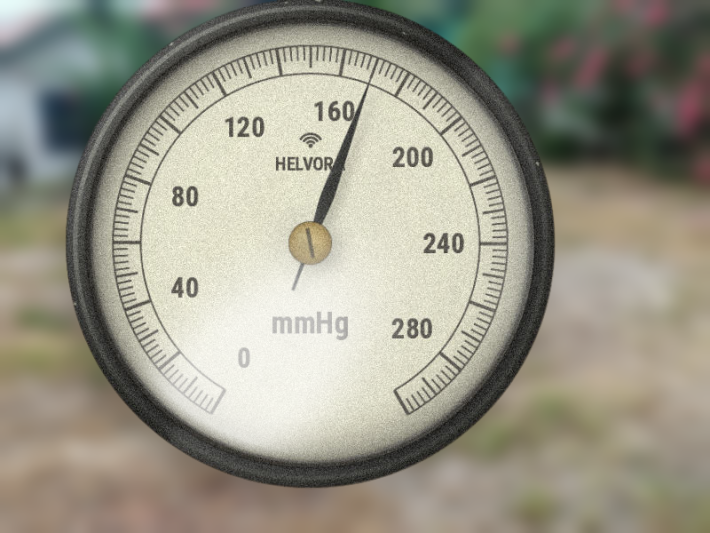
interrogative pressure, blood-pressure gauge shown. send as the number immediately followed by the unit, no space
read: 170mmHg
